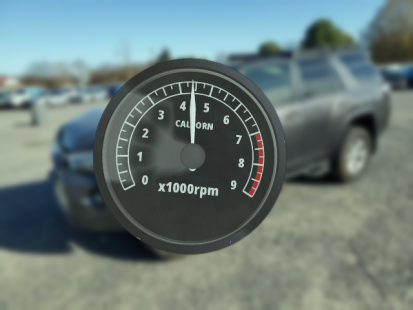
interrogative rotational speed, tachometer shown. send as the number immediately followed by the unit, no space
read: 4375rpm
